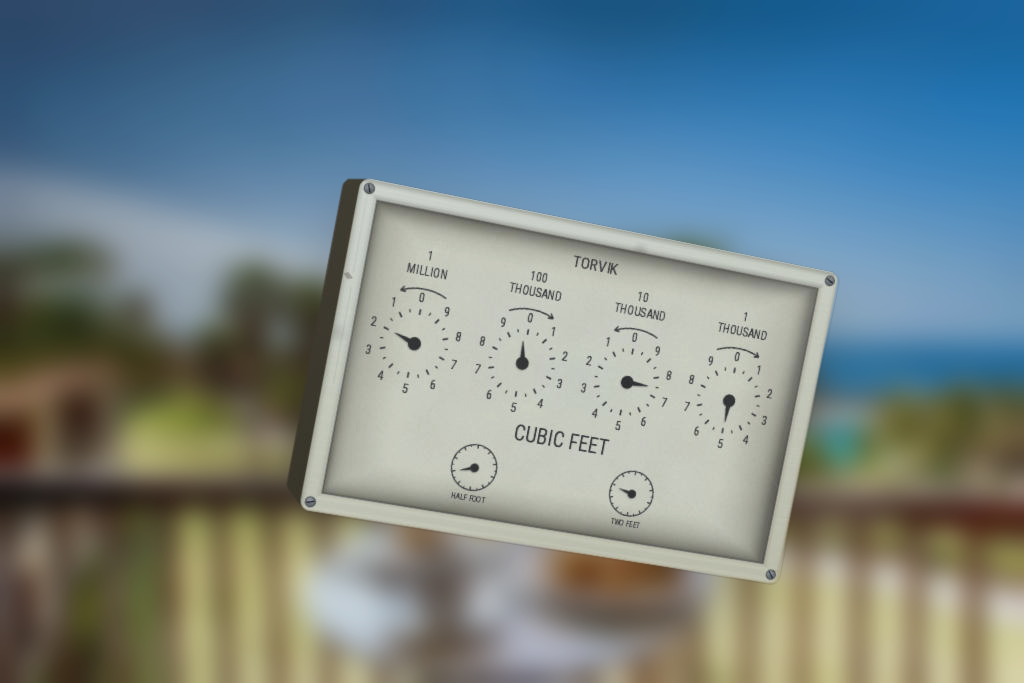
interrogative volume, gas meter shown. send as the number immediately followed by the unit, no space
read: 197500ft³
